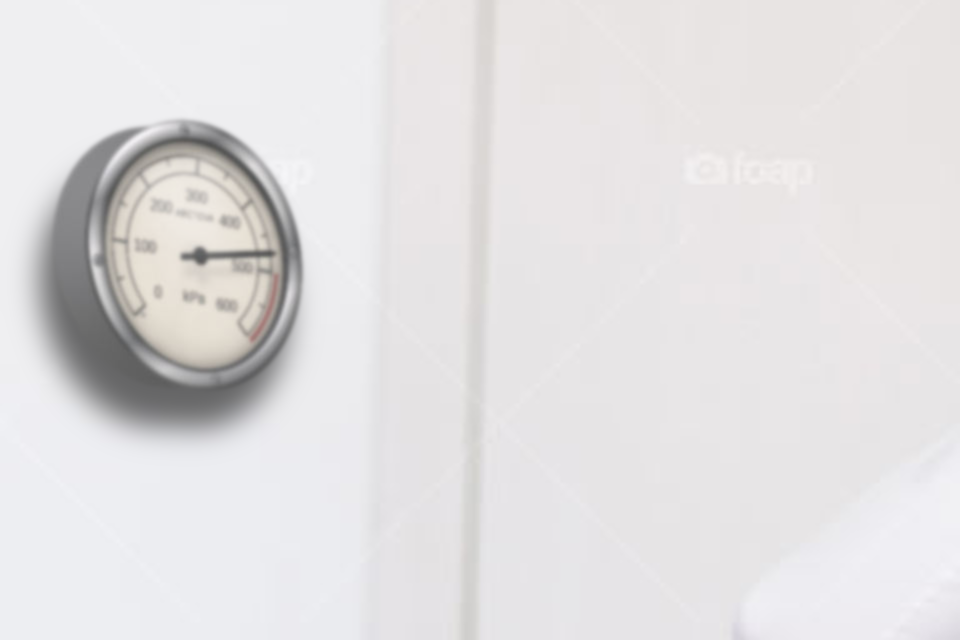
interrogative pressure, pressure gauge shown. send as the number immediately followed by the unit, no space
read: 475kPa
